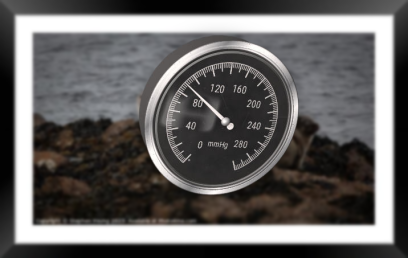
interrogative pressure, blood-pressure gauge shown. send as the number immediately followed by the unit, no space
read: 90mmHg
